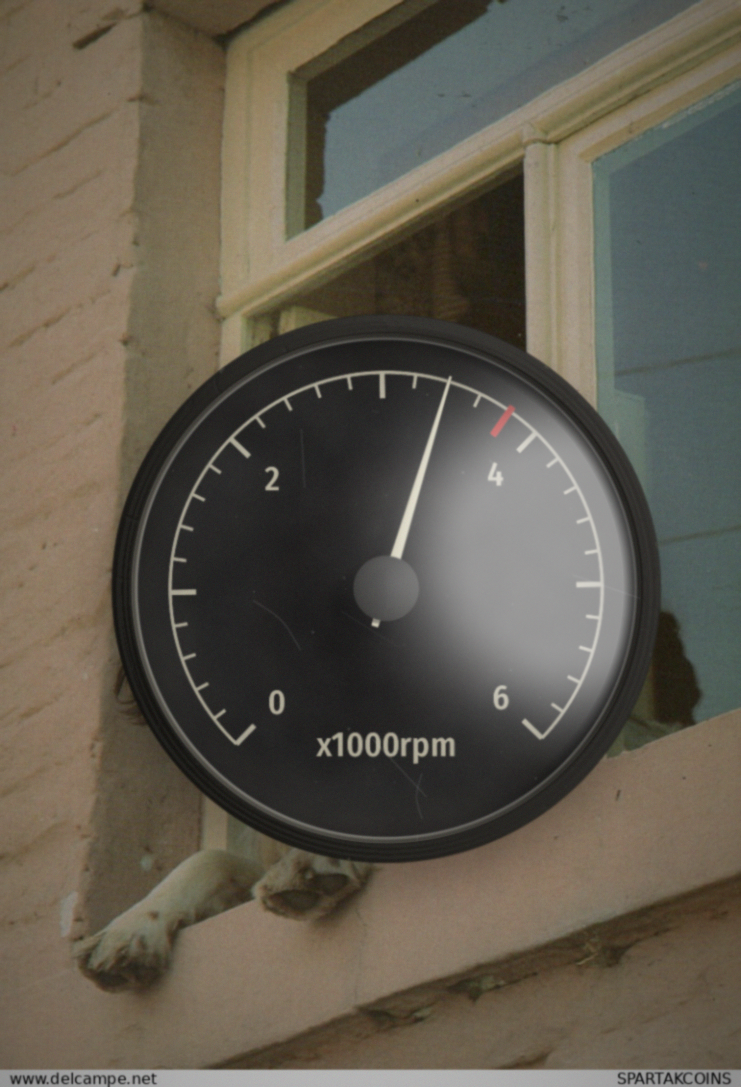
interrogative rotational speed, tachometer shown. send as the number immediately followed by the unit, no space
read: 3400rpm
